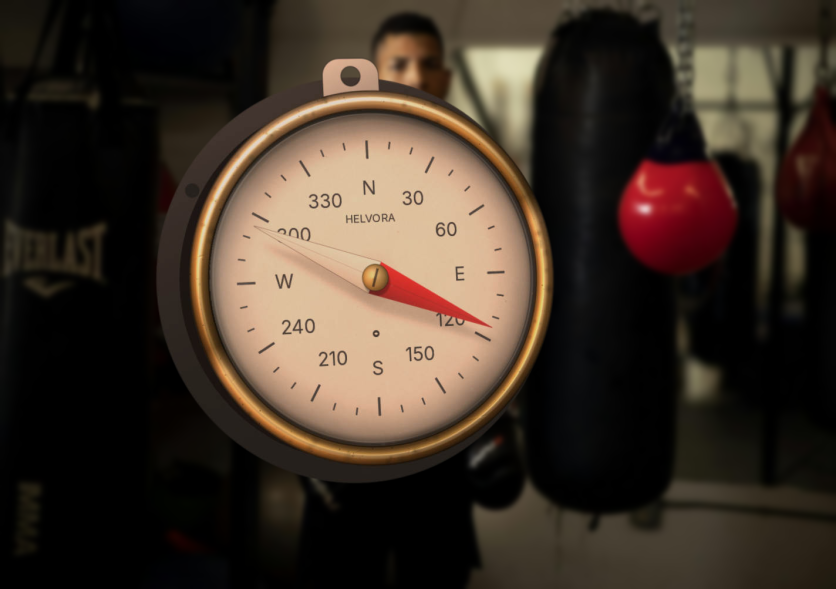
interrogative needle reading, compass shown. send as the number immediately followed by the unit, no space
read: 115°
